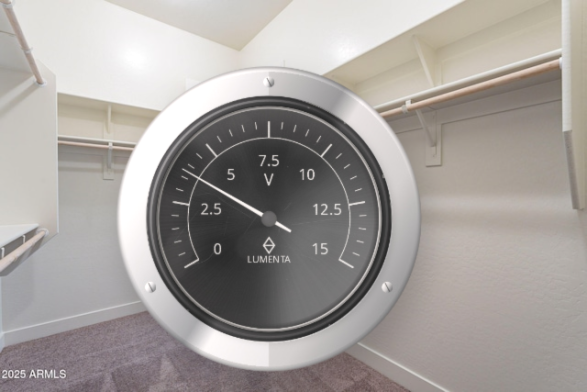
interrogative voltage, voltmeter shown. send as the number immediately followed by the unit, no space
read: 3.75V
